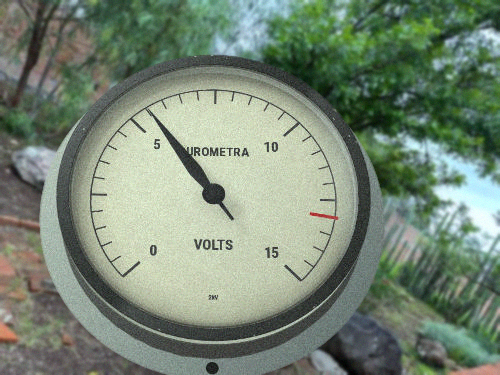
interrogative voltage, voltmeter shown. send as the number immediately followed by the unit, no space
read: 5.5V
